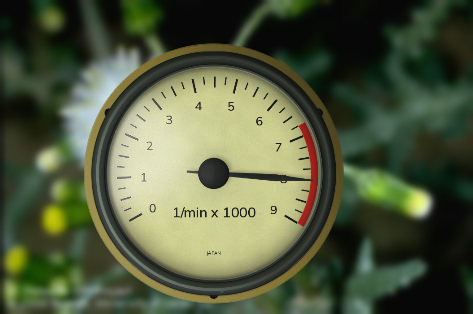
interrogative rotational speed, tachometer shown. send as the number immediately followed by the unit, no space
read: 8000rpm
